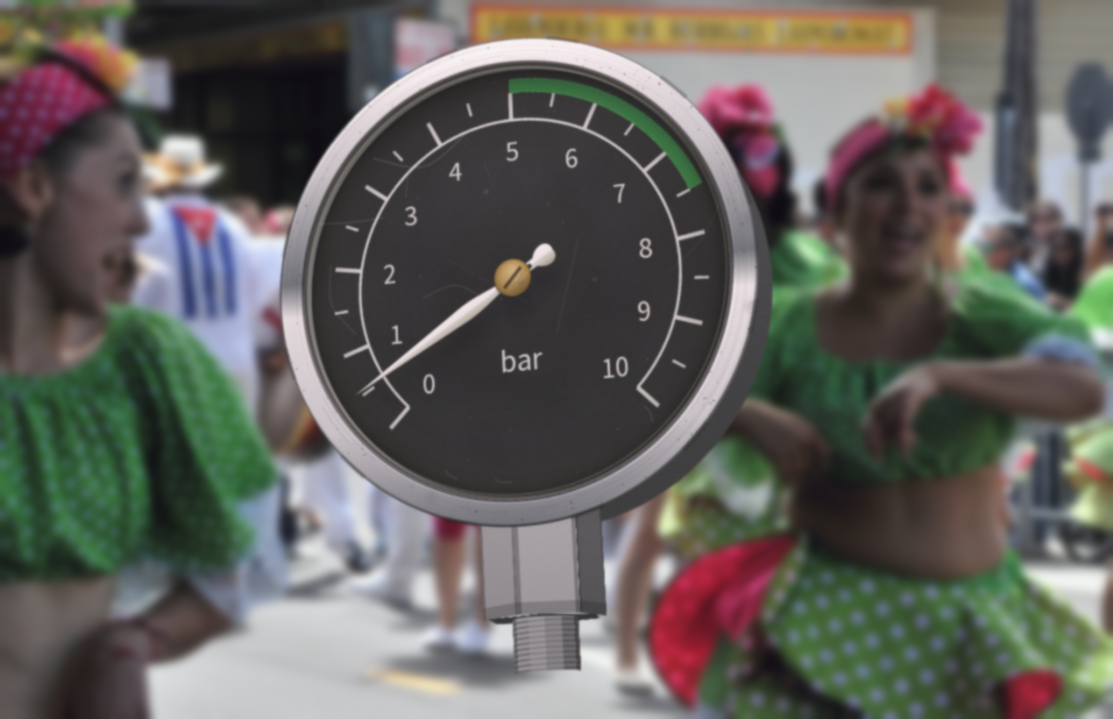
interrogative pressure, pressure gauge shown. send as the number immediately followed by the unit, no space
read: 0.5bar
